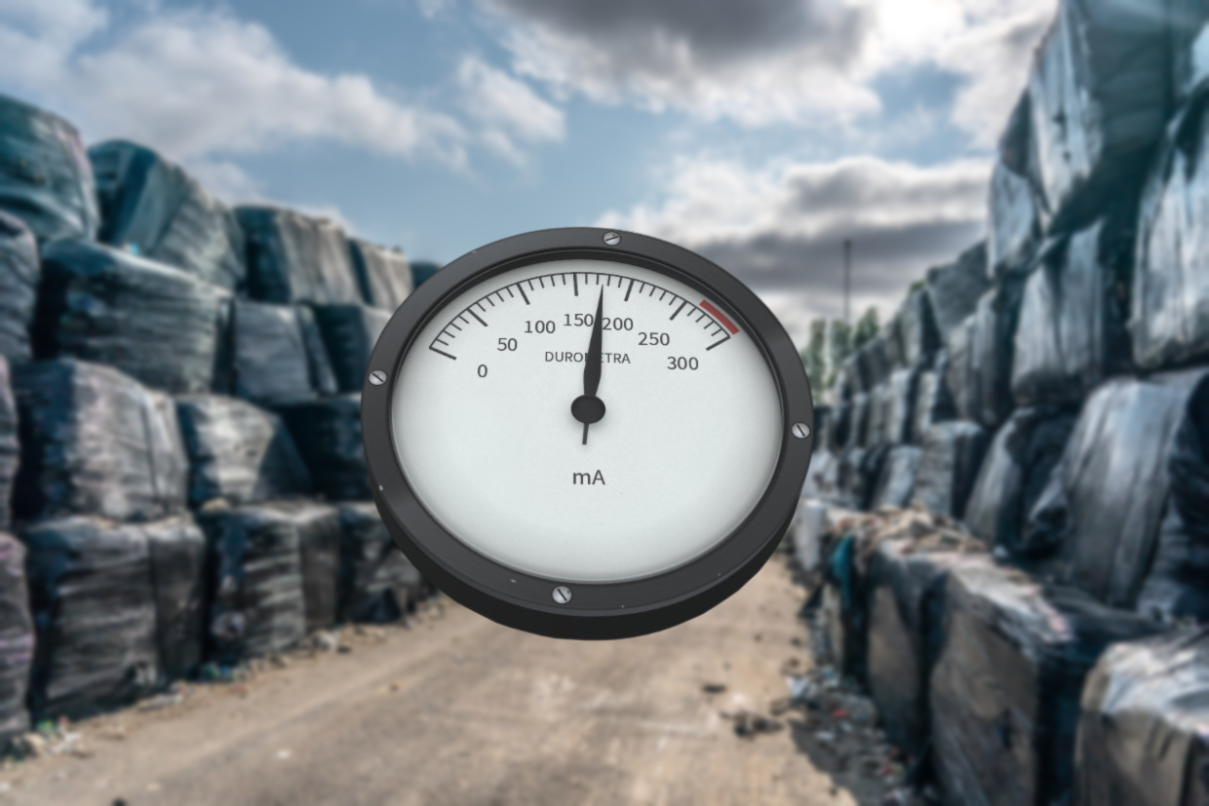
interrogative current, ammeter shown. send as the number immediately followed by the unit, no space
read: 175mA
